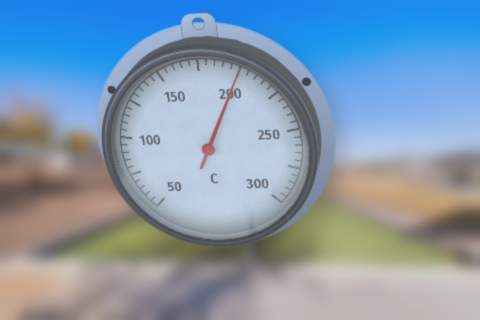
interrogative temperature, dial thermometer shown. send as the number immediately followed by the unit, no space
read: 200°C
